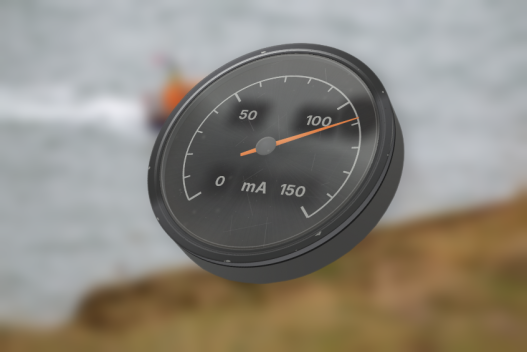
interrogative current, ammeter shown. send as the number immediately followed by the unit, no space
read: 110mA
